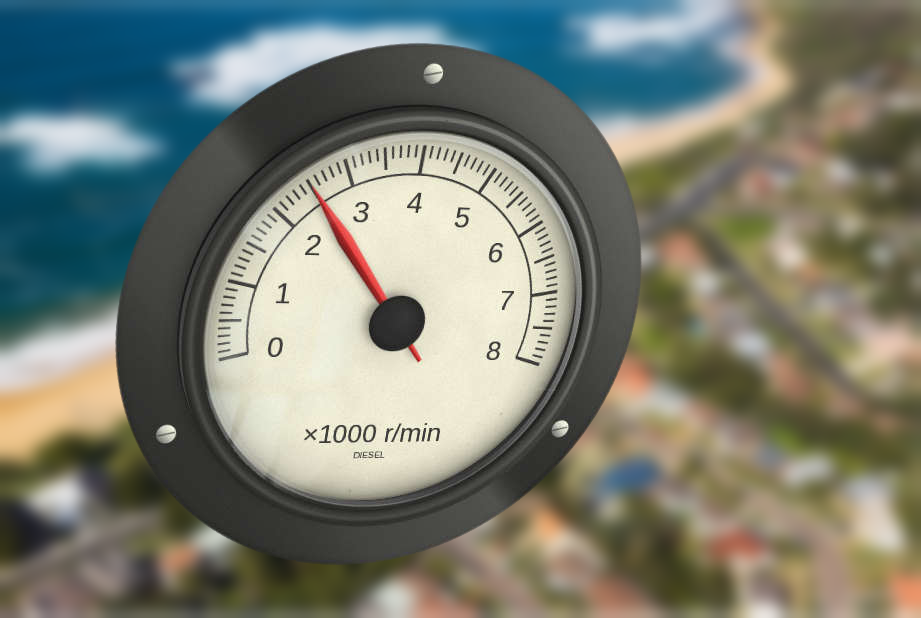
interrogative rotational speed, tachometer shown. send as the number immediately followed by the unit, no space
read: 2500rpm
